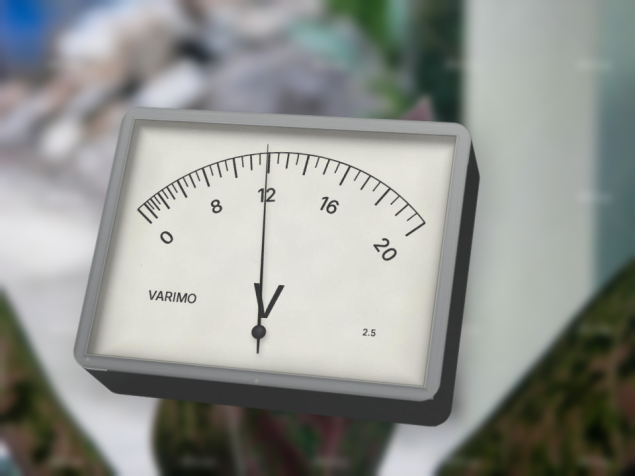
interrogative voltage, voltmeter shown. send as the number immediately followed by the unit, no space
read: 12V
